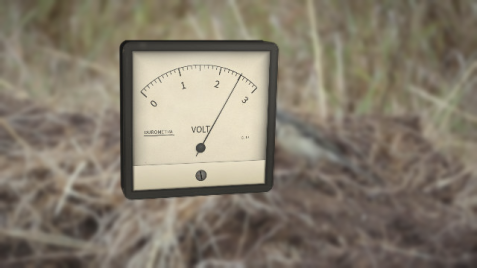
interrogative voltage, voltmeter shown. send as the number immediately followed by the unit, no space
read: 2.5V
